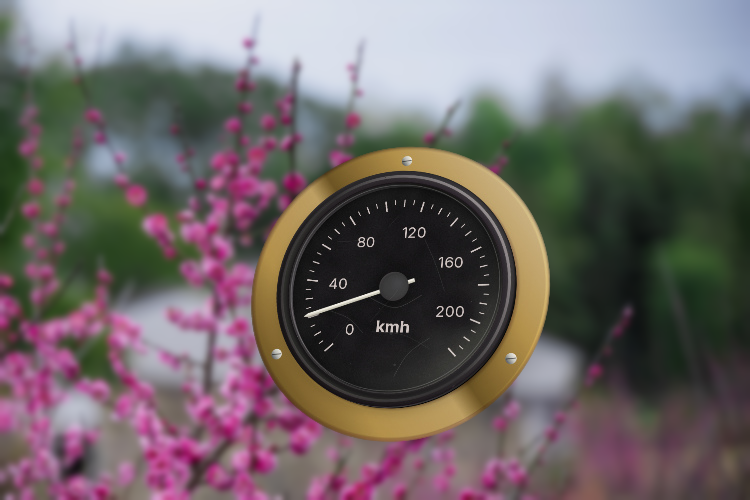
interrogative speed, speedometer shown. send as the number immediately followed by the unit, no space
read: 20km/h
